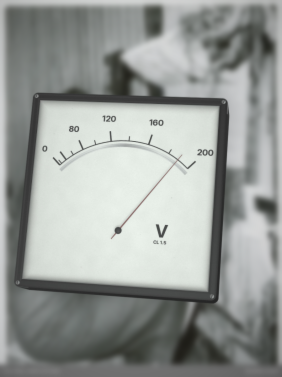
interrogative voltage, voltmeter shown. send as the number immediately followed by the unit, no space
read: 190V
